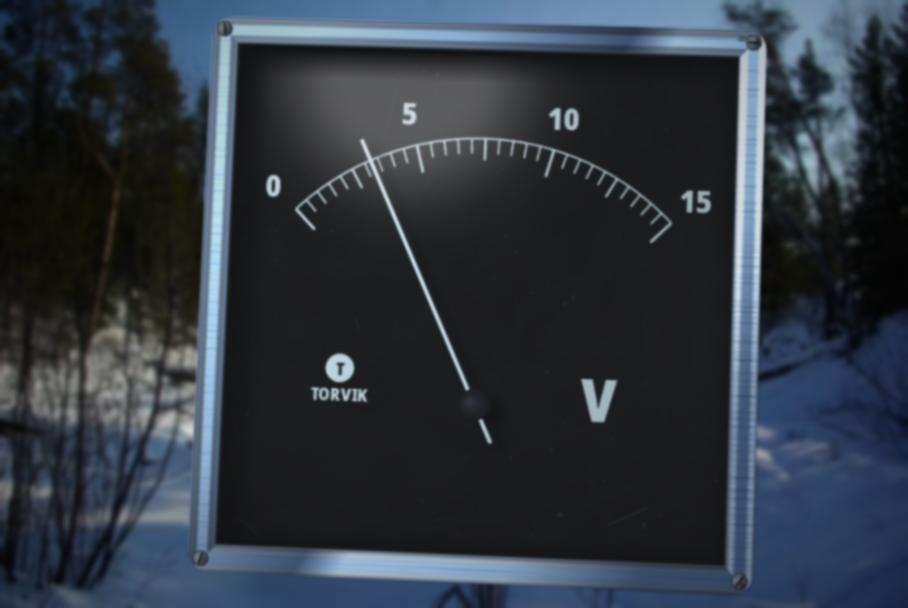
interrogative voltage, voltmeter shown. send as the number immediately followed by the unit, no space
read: 3.25V
